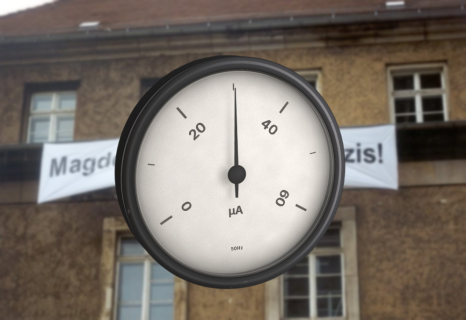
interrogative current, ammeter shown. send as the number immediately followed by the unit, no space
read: 30µA
